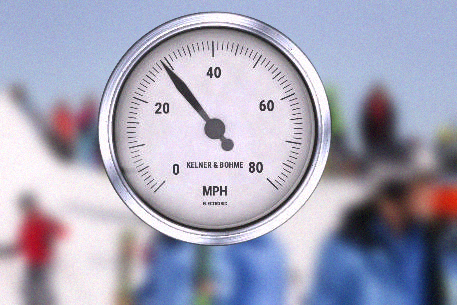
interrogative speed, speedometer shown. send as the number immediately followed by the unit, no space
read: 29mph
